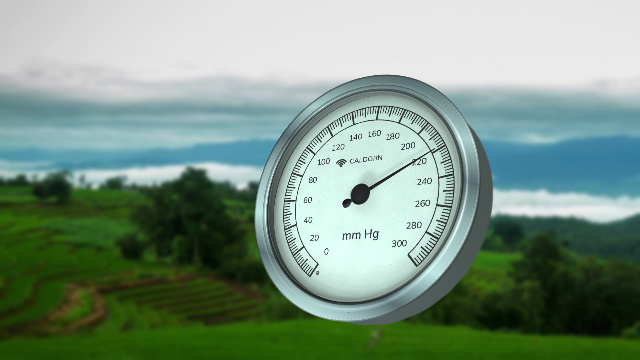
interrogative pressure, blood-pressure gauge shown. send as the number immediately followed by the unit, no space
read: 220mmHg
